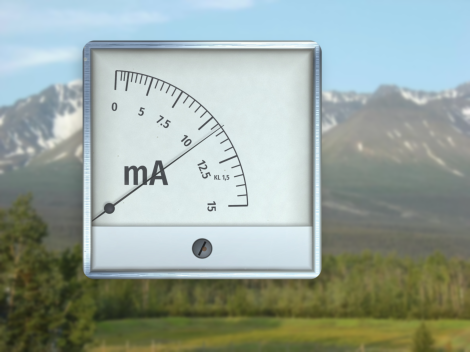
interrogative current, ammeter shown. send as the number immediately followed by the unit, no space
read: 10.75mA
